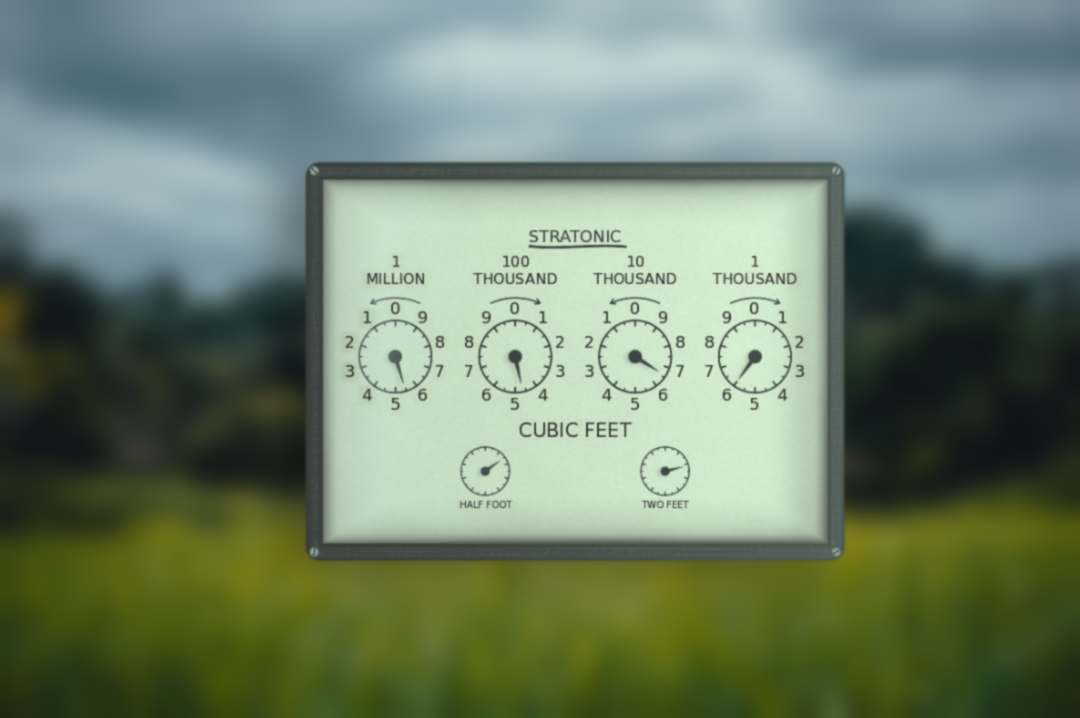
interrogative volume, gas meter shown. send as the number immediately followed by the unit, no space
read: 546600ft³
